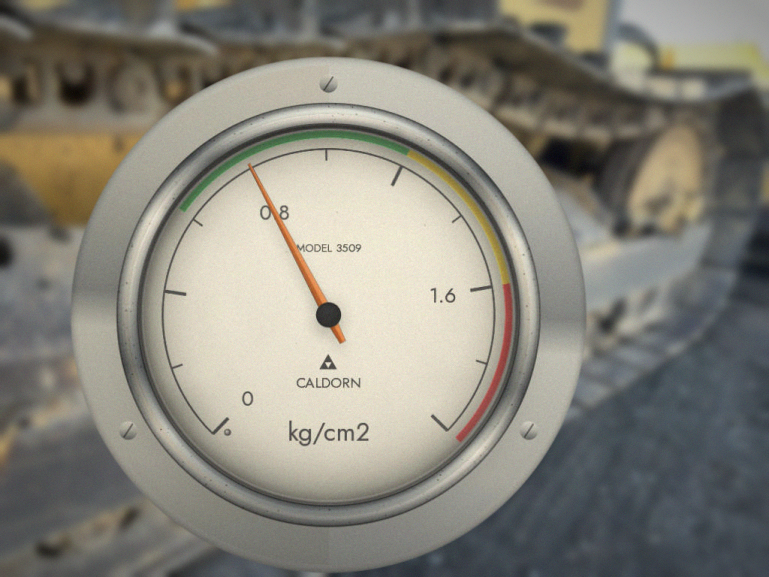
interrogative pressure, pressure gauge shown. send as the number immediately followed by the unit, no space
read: 0.8kg/cm²
